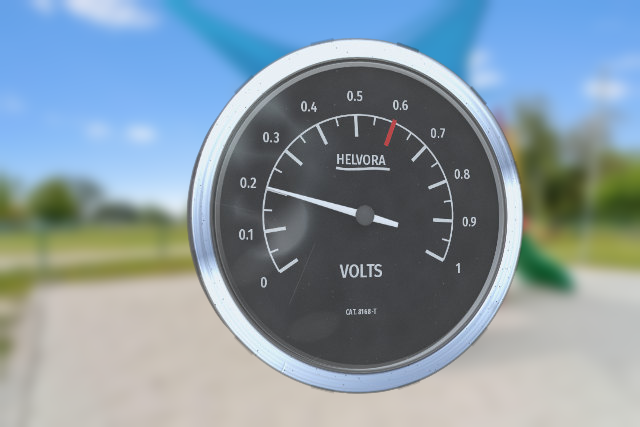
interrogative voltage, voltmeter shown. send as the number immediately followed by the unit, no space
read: 0.2V
